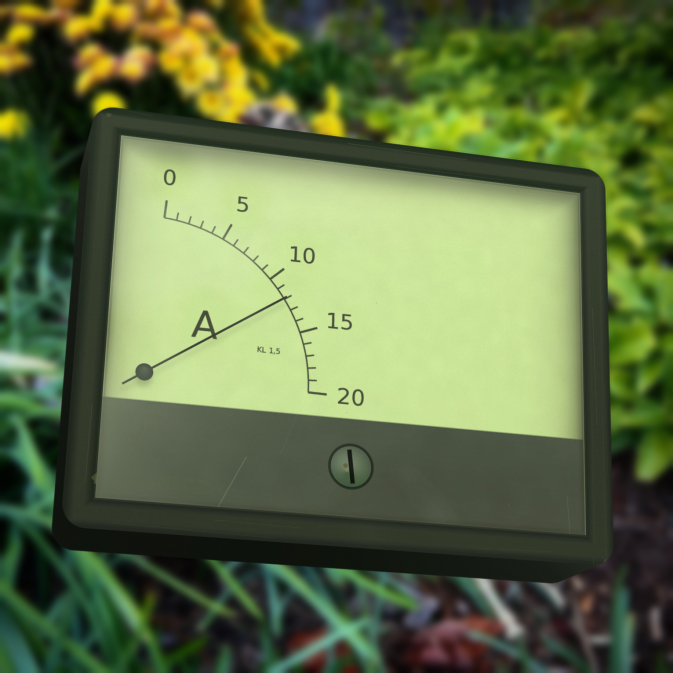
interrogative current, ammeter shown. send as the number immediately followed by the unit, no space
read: 12A
